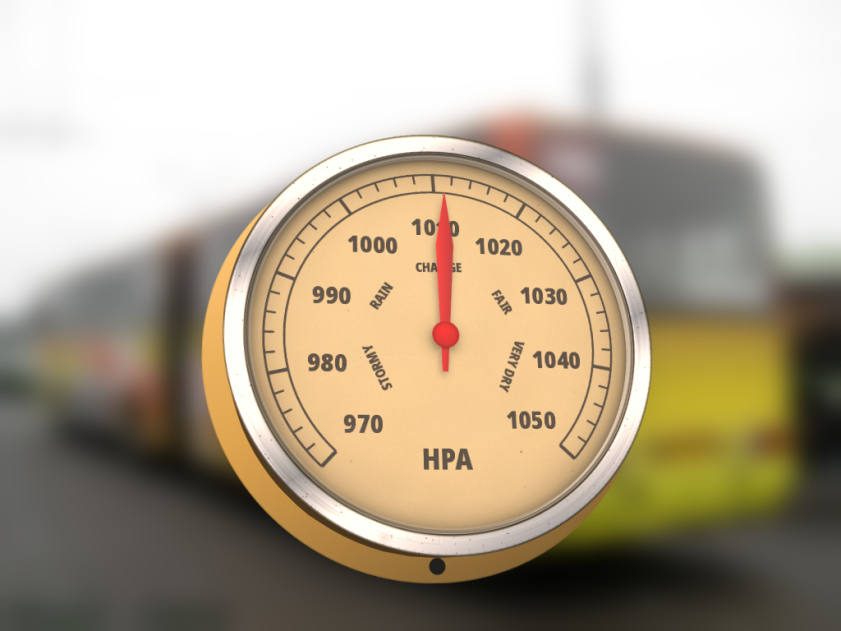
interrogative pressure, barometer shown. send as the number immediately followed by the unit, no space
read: 1011hPa
